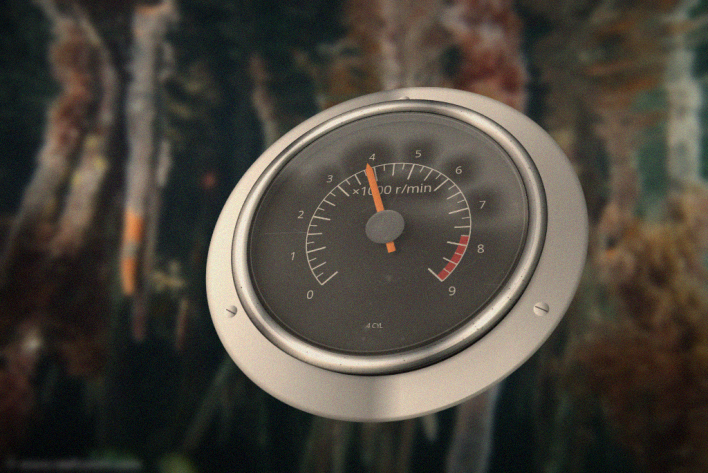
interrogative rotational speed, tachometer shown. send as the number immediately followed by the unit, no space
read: 3875rpm
